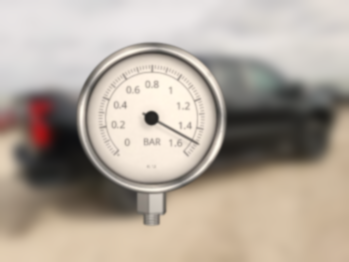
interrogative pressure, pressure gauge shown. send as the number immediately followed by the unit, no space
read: 1.5bar
